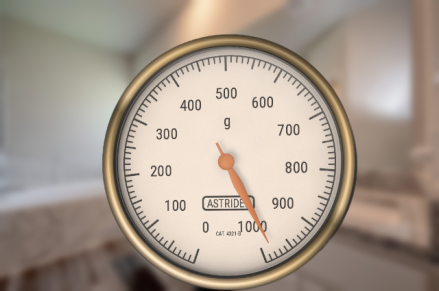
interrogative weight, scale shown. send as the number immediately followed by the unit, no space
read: 980g
